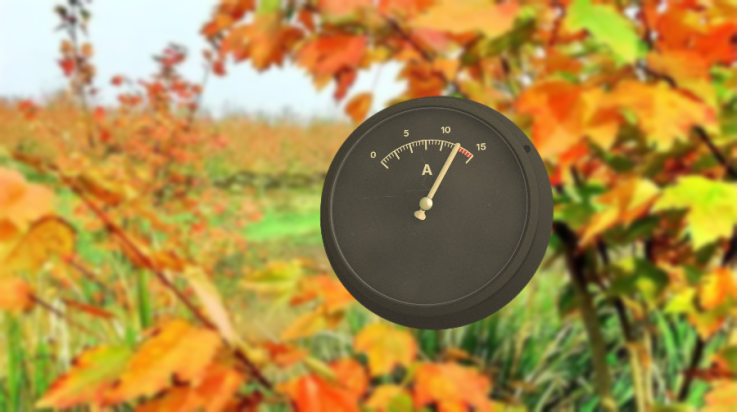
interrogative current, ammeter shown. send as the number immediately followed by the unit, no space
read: 12.5A
